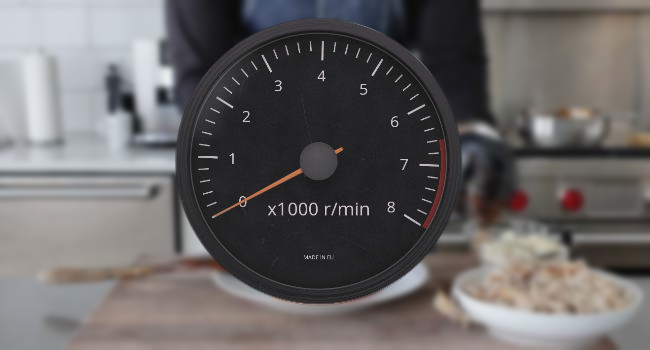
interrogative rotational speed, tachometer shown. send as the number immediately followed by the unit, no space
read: 0rpm
